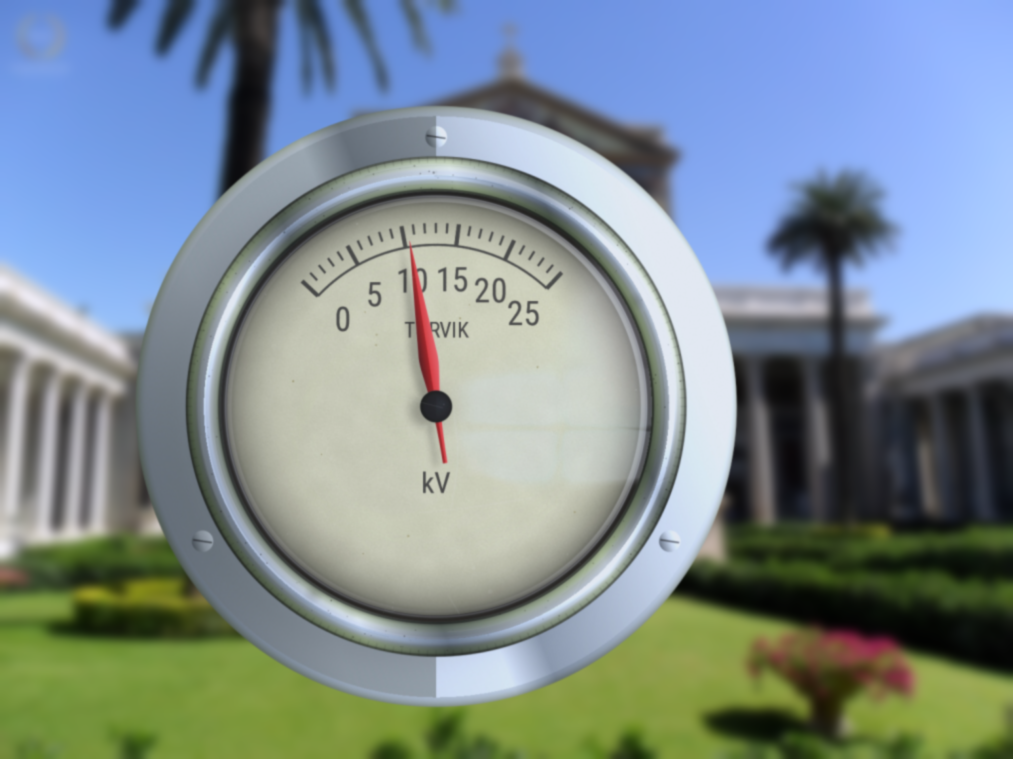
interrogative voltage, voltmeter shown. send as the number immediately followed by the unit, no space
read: 10.5kV
